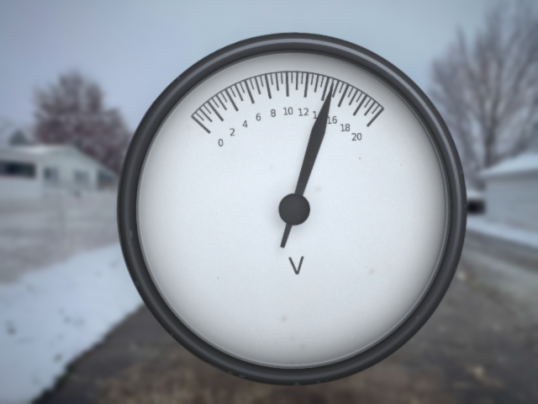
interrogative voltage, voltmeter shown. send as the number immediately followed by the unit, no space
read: 14.5V
